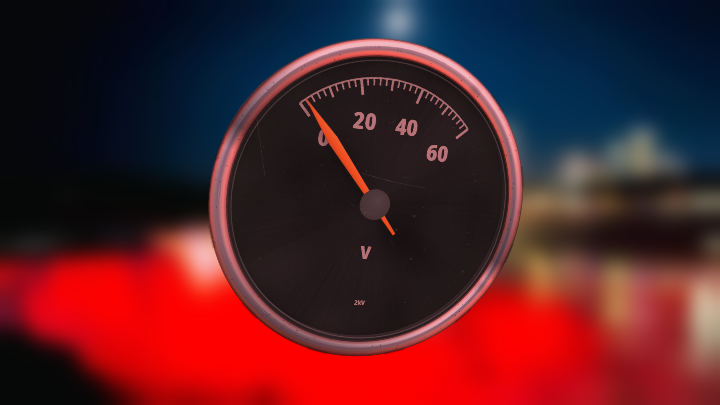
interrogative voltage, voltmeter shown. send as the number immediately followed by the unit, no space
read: 2V
